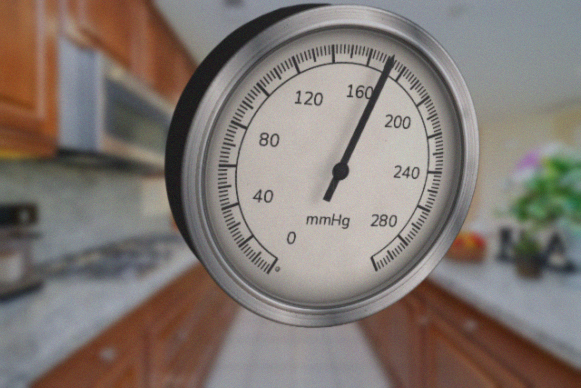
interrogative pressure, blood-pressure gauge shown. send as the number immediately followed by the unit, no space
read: 170mmHg
